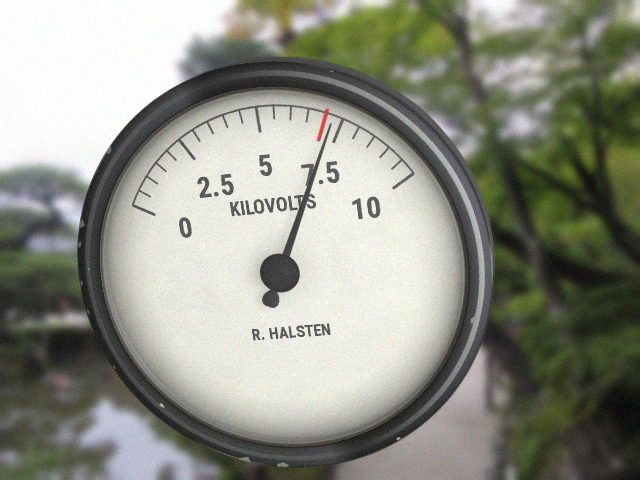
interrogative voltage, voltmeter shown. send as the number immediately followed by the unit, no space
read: 7.25kV
